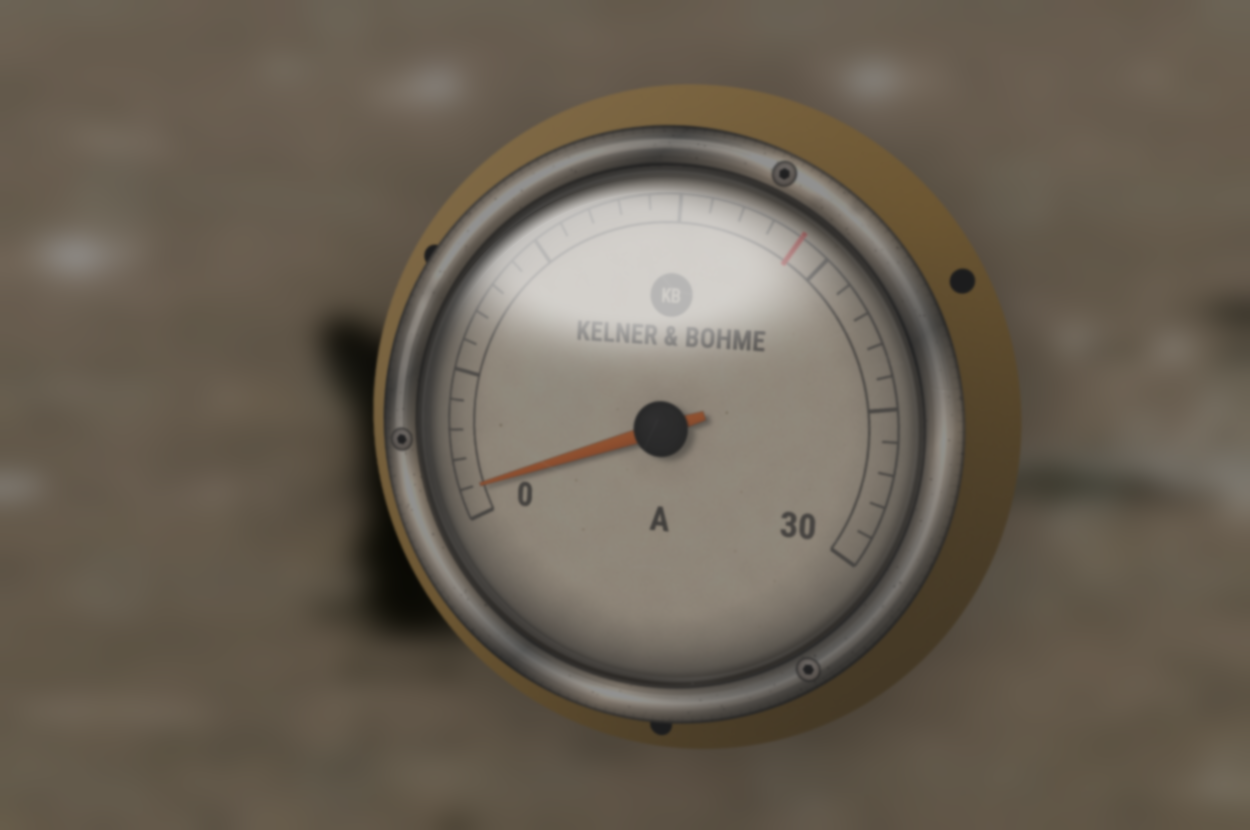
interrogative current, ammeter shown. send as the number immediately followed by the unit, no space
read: 1A
